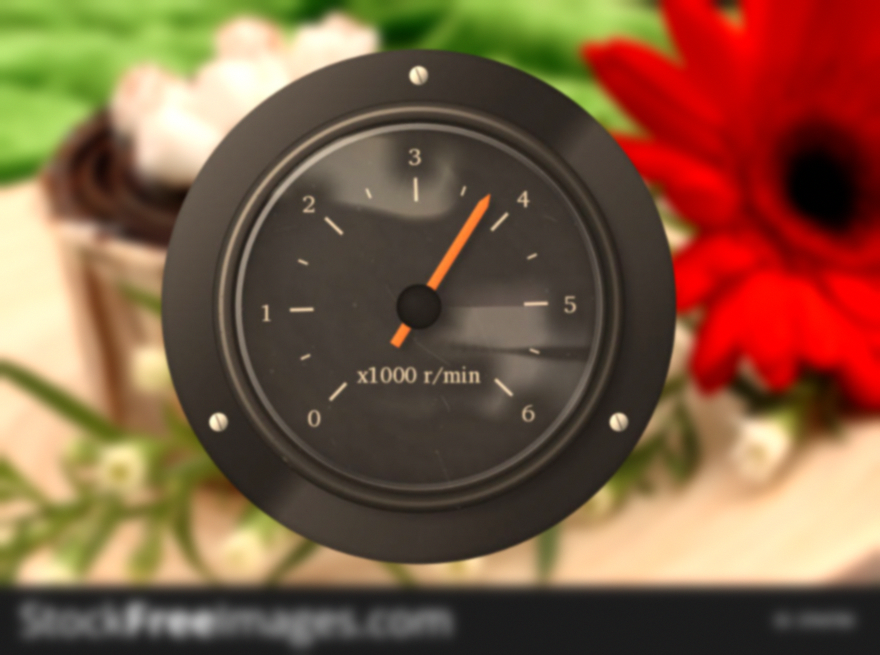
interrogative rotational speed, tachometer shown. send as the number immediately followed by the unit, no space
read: 3750rpm
